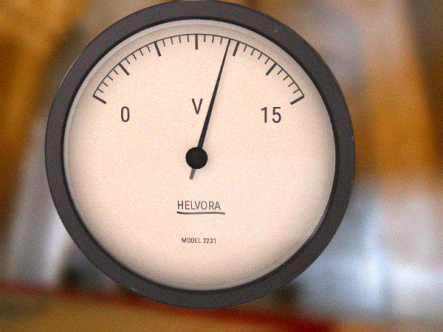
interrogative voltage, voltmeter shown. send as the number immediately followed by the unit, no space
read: 9.5V
